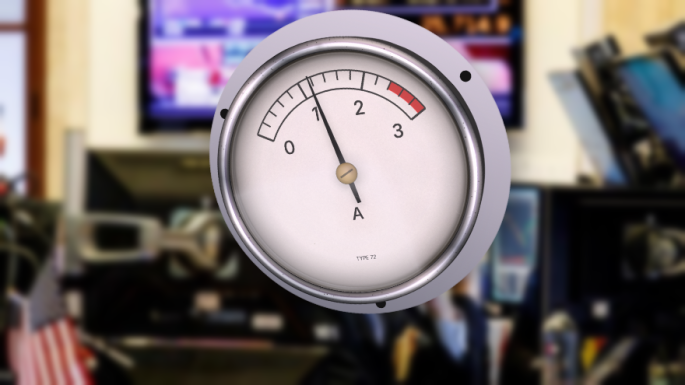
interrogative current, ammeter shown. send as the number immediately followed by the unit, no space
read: 1.2A
